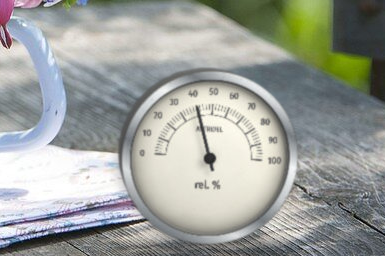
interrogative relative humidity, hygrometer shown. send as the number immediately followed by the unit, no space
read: 40%
